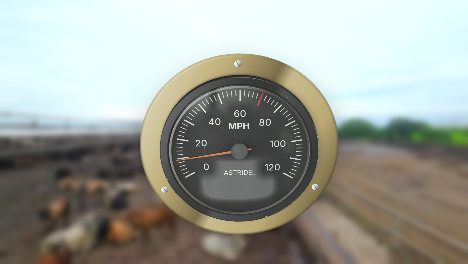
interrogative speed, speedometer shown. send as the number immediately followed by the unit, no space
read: 10mph
